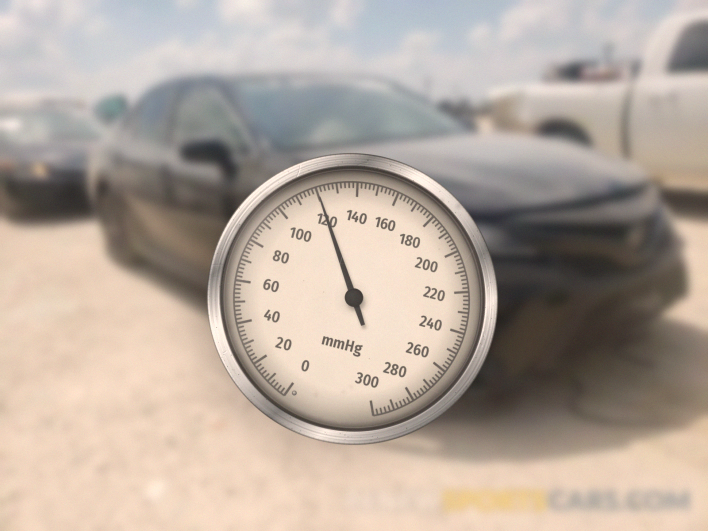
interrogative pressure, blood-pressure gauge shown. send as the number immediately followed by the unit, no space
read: 120mmHg
